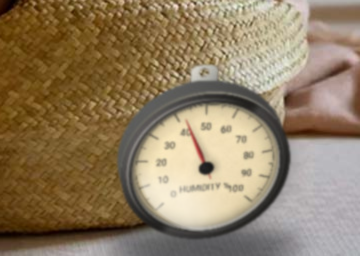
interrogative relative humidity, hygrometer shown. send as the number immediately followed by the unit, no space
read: 42.5%
